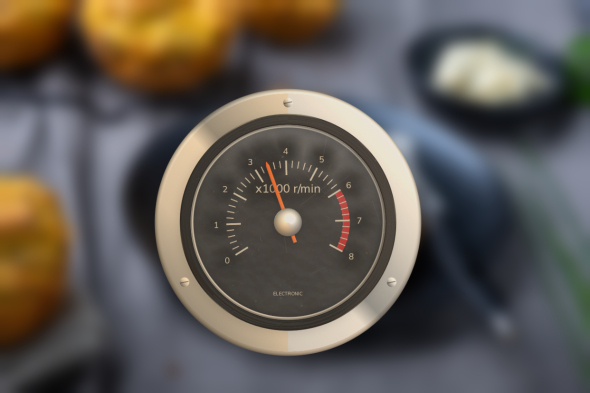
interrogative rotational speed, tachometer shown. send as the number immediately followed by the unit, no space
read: 3400rpm
